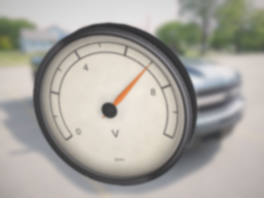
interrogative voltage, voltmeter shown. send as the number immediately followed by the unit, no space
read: 7V
